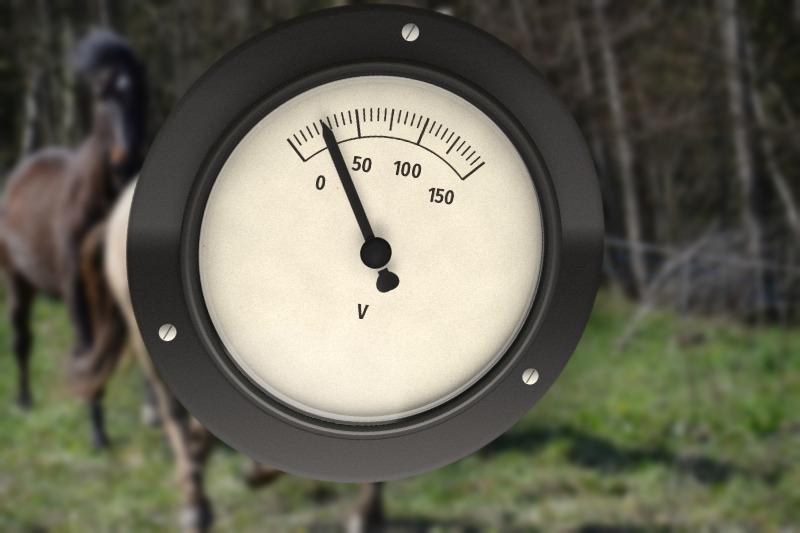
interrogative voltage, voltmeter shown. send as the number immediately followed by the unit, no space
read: 25V
